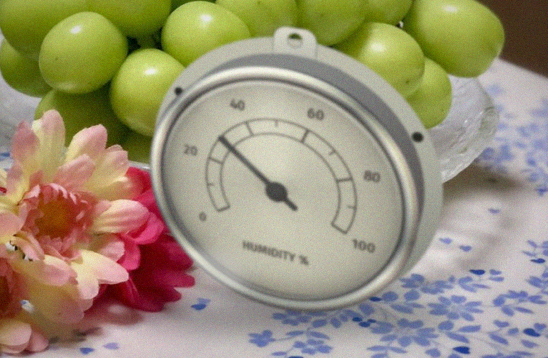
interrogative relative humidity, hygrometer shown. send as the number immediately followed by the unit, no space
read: 30%
